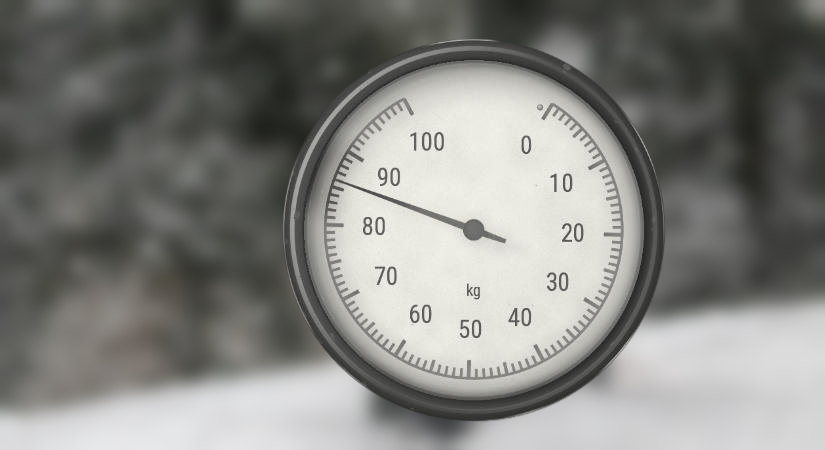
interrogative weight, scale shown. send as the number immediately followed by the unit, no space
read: 86kg
